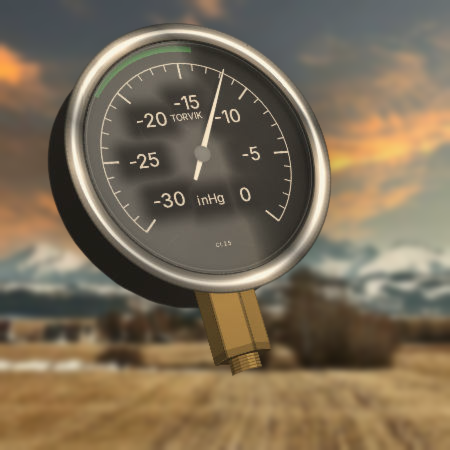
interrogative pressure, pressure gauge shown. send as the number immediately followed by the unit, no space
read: -12inHg
